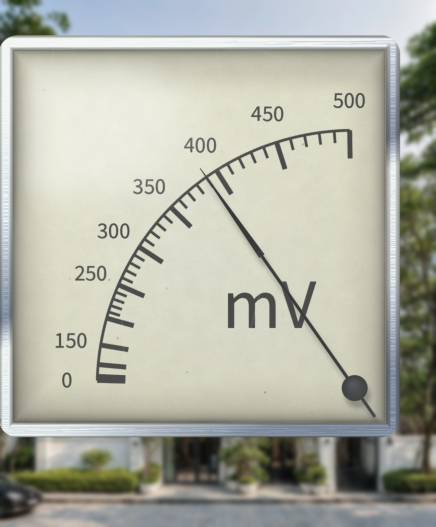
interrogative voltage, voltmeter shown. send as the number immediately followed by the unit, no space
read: 390mV
